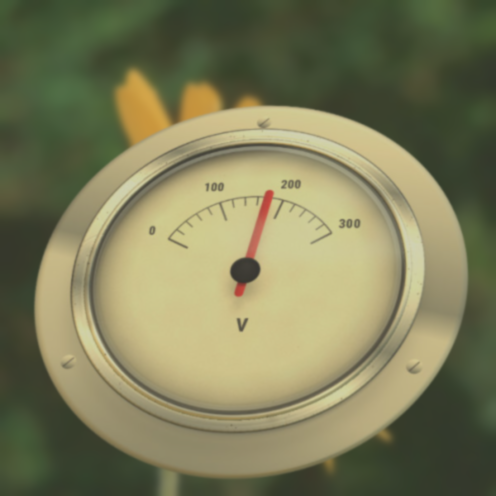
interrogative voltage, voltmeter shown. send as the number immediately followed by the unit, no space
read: 180V
